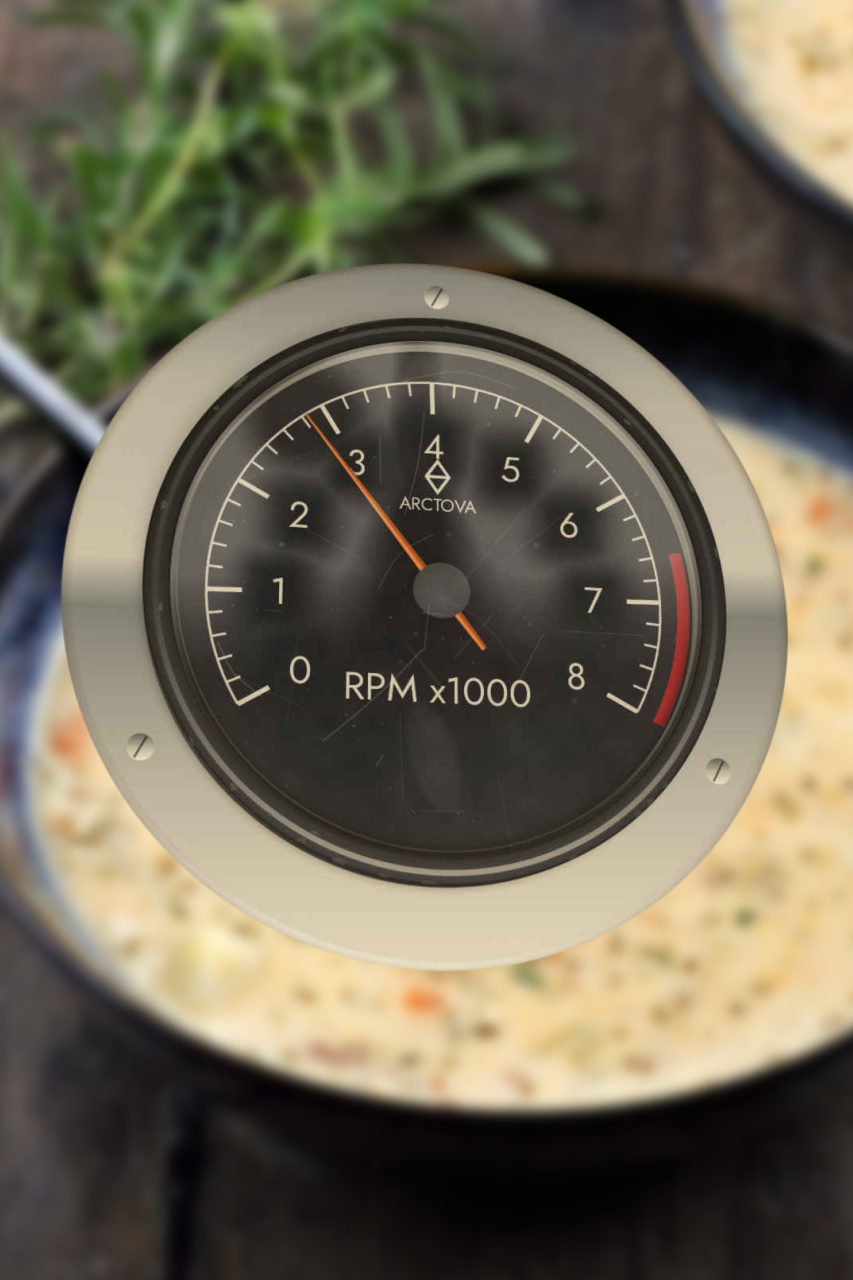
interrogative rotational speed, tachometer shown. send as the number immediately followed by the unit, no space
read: 2800rpm
